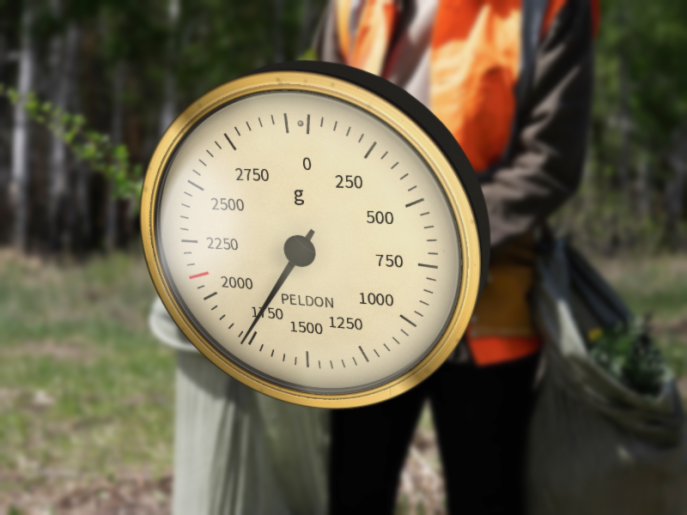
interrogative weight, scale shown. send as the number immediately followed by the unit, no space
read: 1775g
